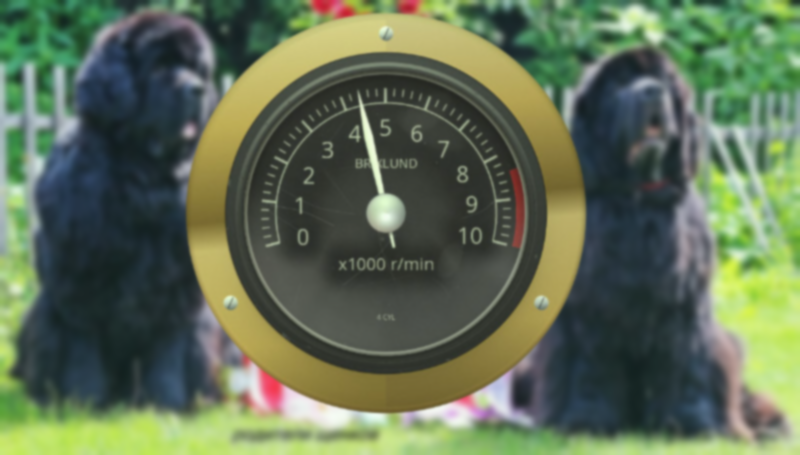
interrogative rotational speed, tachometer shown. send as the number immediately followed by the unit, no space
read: 4400rpm
